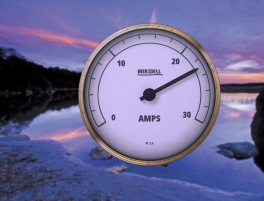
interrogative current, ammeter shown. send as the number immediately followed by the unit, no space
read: 23A
